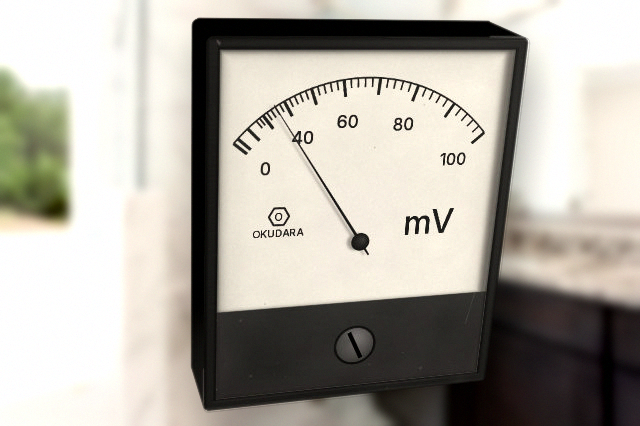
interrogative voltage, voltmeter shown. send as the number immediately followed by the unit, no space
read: 36mV
